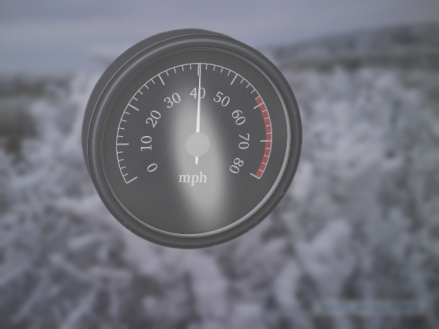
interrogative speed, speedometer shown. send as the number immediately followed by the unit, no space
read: 40mph
